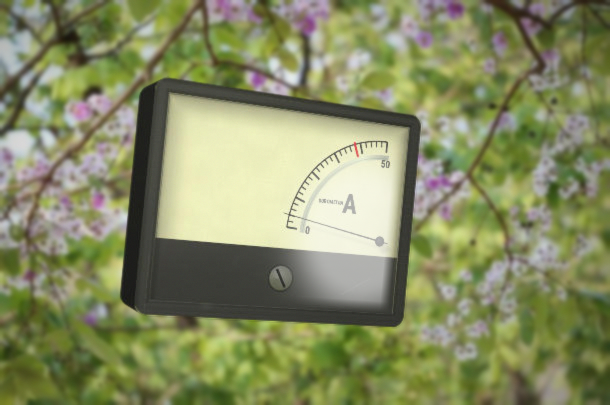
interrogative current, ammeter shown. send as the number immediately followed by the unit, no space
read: 4A
